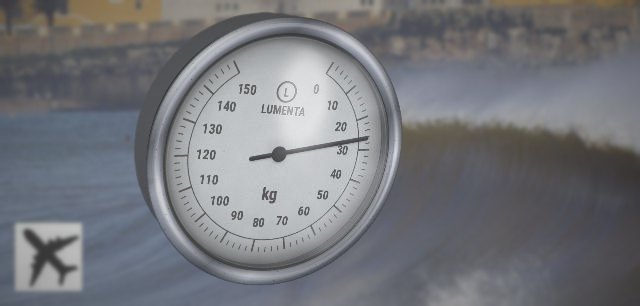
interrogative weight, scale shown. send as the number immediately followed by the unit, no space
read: 26kg
